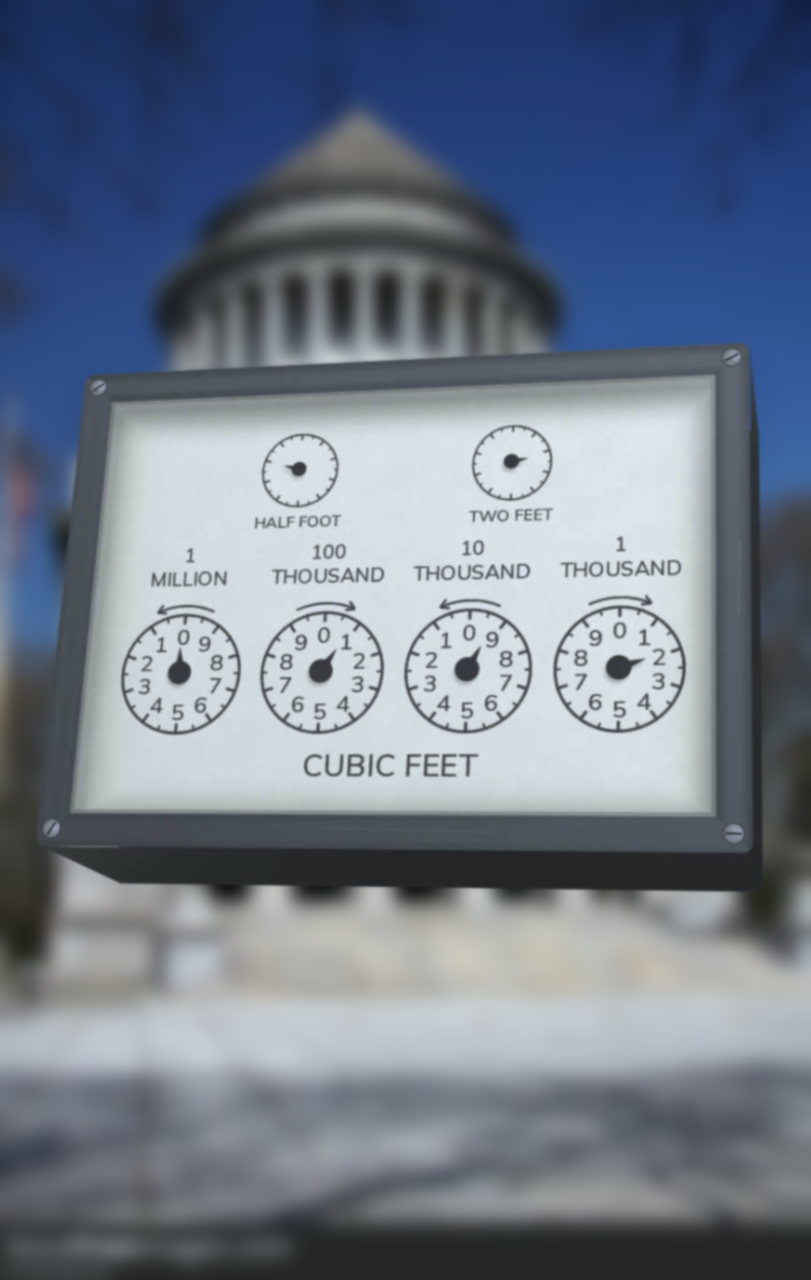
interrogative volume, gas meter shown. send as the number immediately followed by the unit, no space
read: 9200ft³
